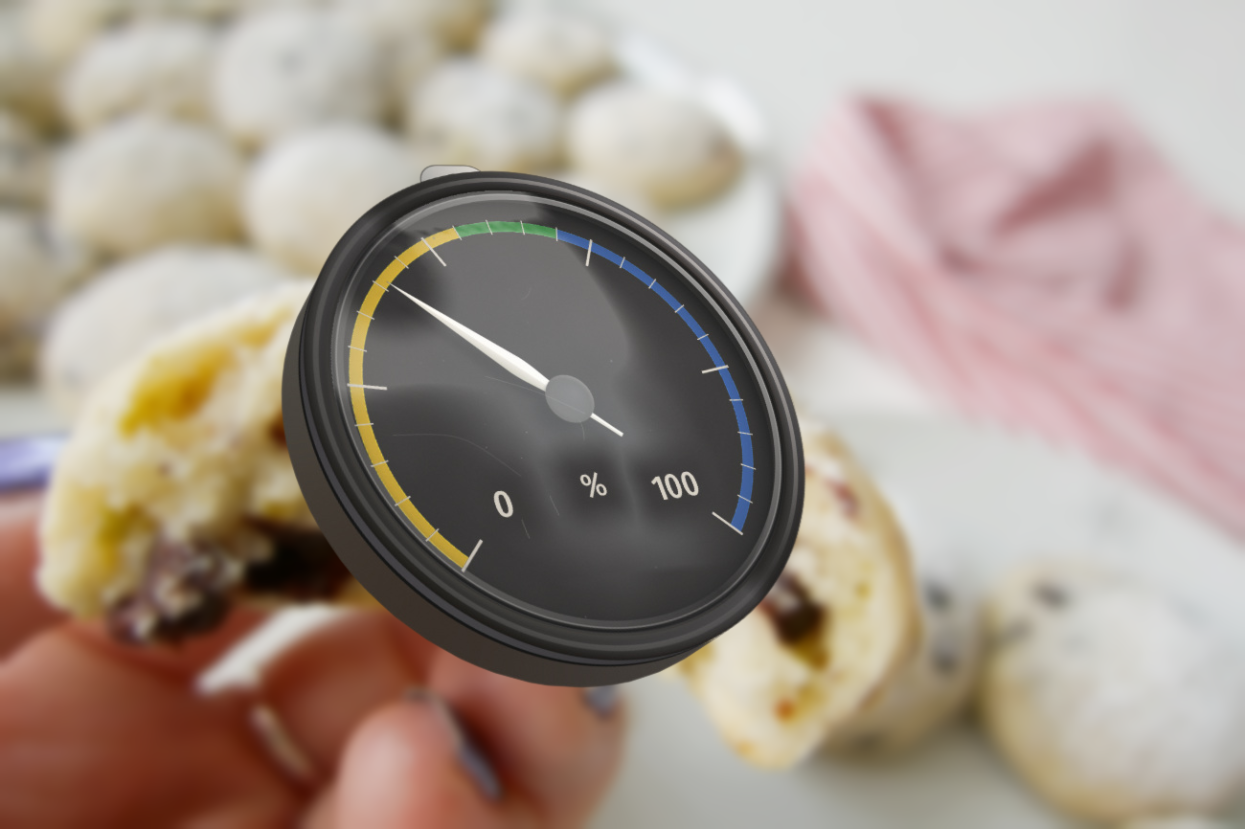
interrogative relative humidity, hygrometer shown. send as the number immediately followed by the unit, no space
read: 32%
